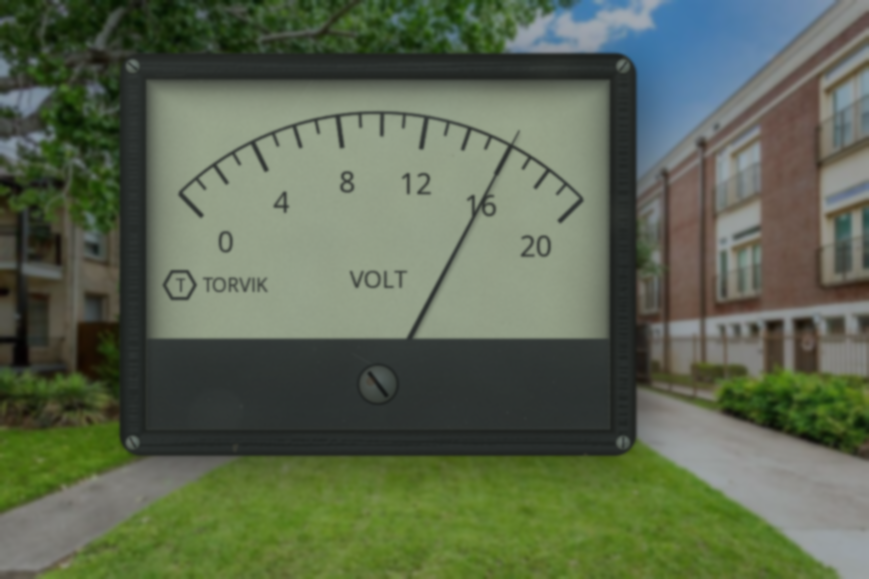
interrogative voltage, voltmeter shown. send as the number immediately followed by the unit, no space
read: 16V
